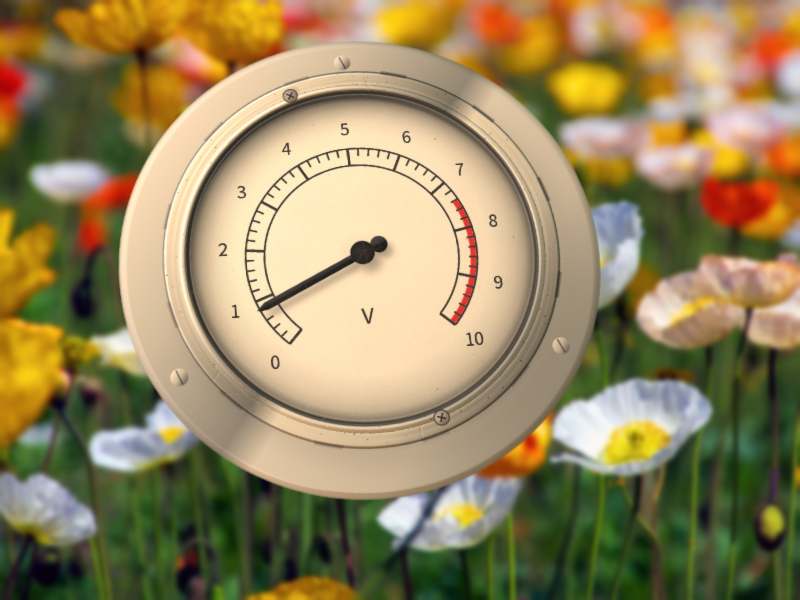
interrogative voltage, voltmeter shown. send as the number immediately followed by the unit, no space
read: 0.8V
